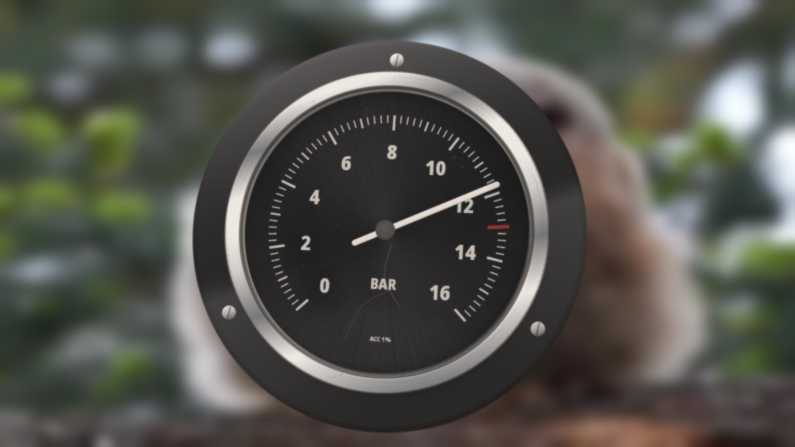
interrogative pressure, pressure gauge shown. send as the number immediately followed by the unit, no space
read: 11.8bar
